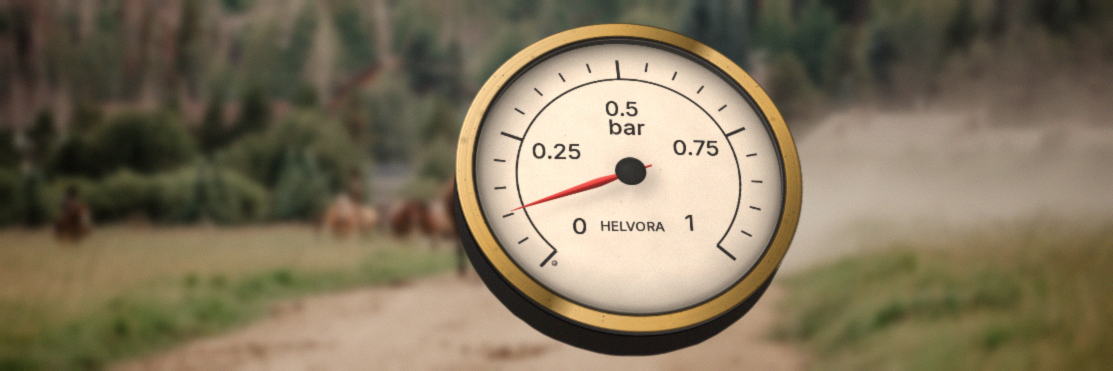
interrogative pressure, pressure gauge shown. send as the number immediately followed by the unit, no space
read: 0.1bar
